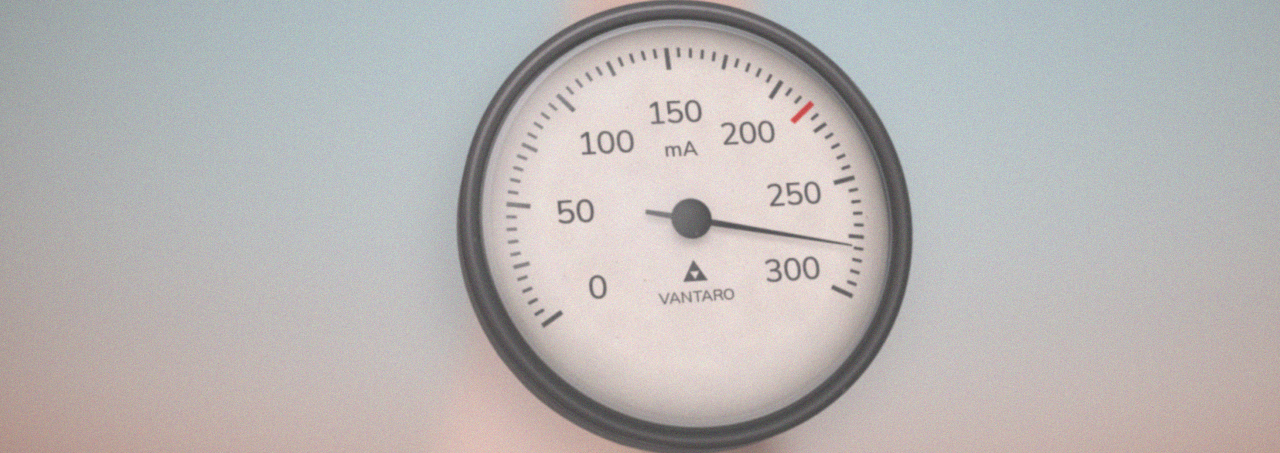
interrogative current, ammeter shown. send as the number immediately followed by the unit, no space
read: 280mA
